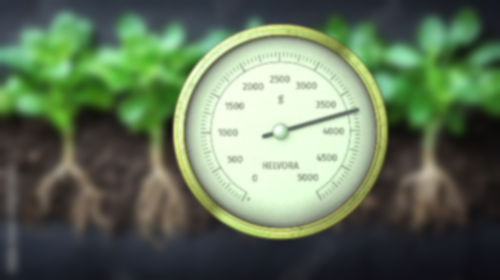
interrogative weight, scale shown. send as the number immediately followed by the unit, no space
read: 3750g
